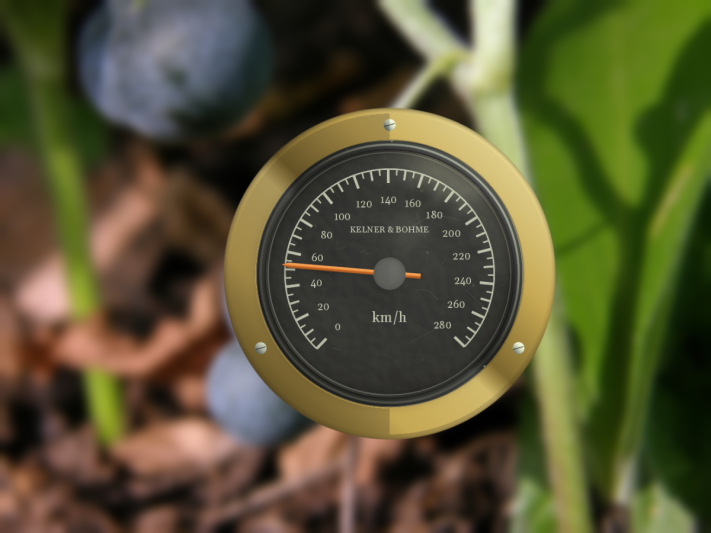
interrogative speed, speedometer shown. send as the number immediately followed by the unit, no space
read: 52.5km/h
